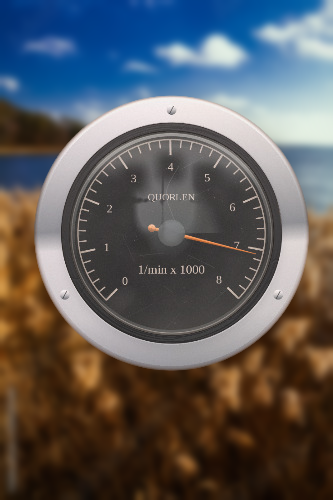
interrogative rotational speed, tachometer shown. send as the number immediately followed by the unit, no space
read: 7100rpm
